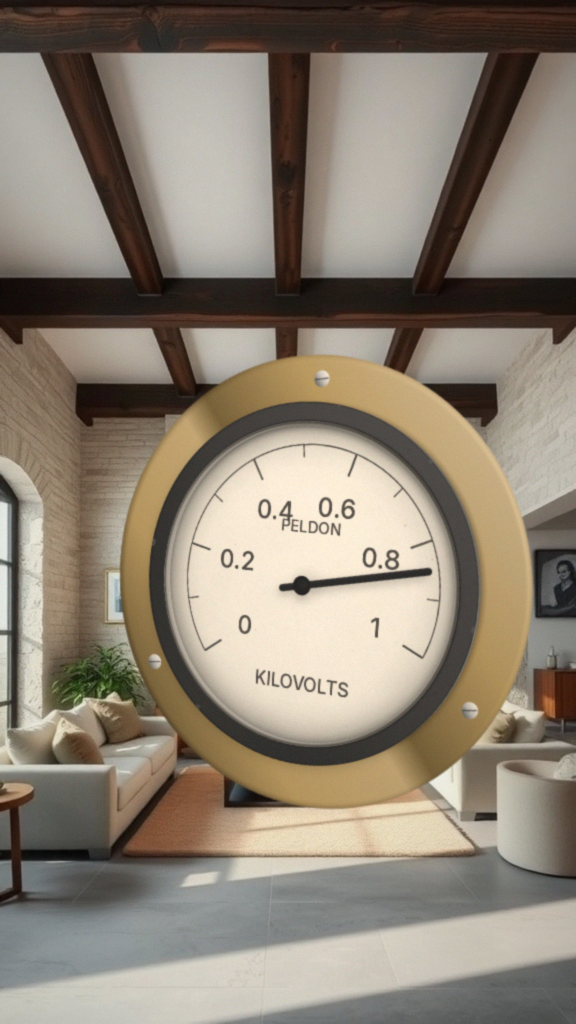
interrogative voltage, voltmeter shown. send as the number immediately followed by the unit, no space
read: 0.85kV
